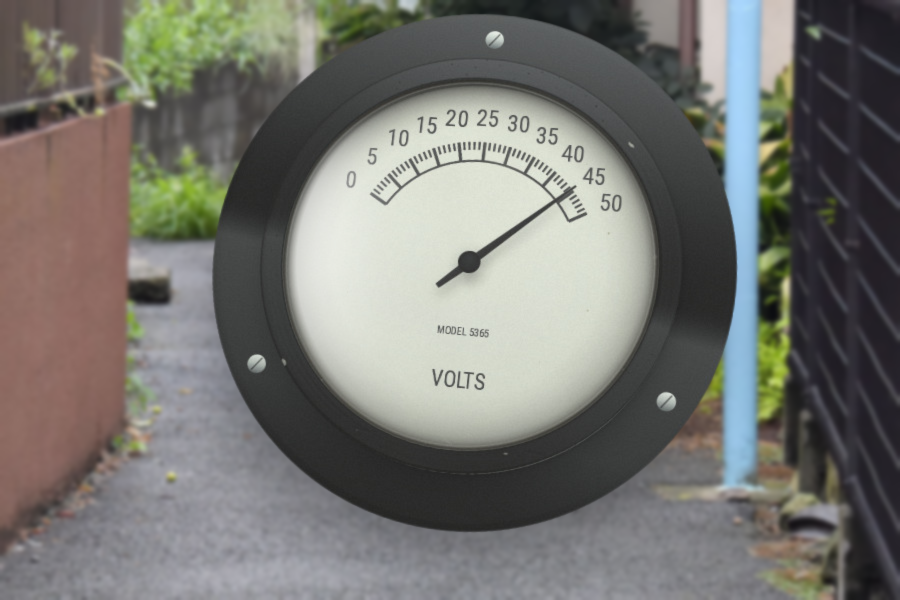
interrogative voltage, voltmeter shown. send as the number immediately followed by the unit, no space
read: 45V
